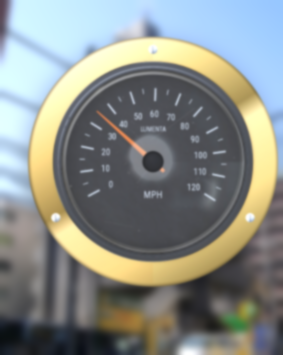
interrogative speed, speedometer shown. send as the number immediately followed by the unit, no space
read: 35mph
